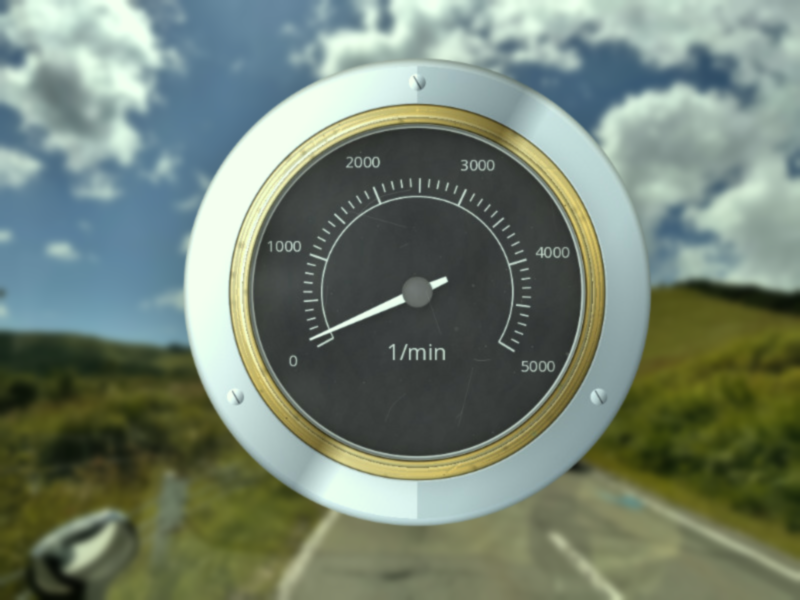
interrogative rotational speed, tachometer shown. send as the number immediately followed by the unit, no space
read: 100rpm
